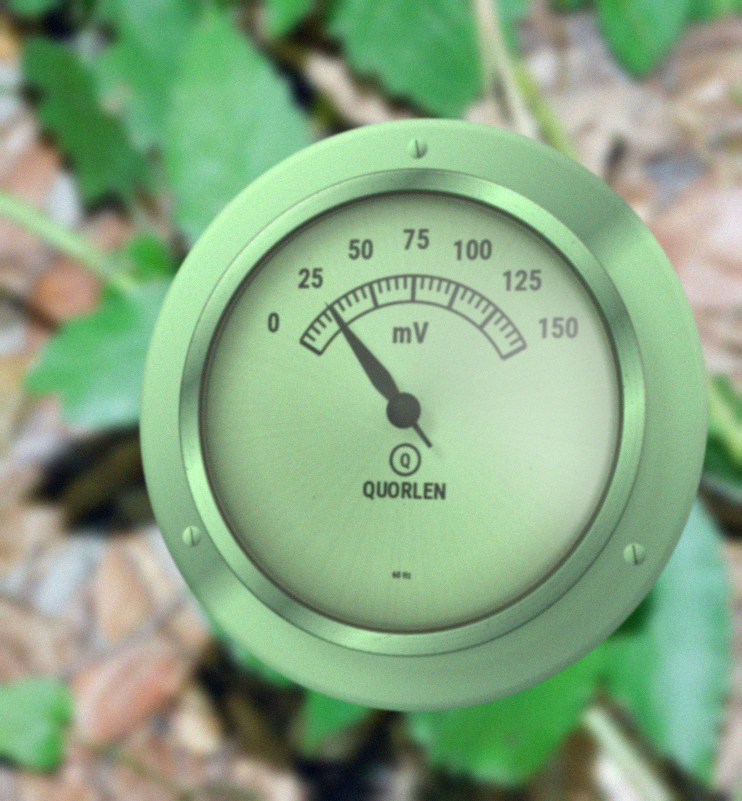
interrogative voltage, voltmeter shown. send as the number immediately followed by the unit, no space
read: 25mV
